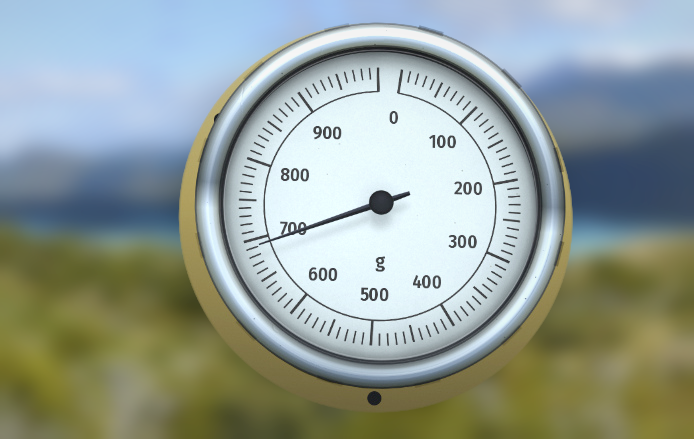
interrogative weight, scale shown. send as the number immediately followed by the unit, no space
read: 690g
